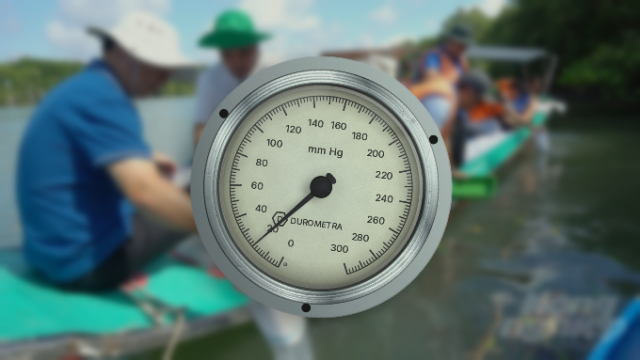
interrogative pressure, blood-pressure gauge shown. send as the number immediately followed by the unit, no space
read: 20mmHg
